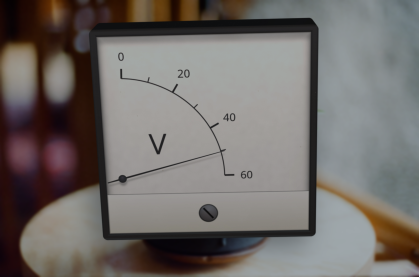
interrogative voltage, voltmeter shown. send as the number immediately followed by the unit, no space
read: 50V
